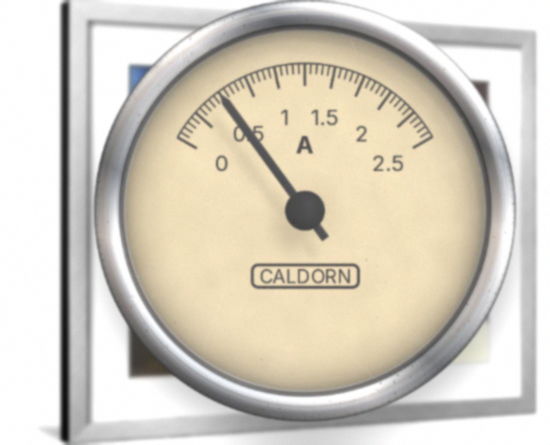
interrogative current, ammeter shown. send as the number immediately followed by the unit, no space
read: 0.5A
